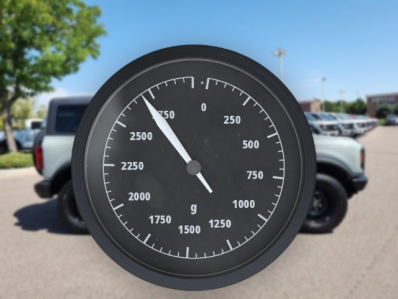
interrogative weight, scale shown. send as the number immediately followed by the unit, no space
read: 2700g
